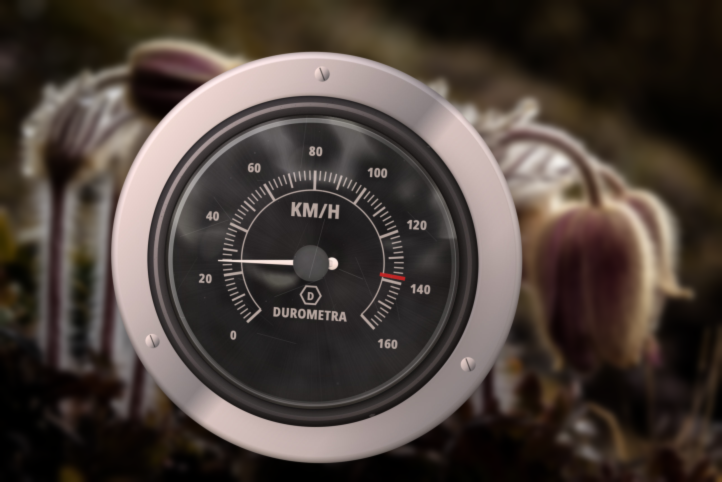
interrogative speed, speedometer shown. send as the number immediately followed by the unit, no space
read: 26km/h
